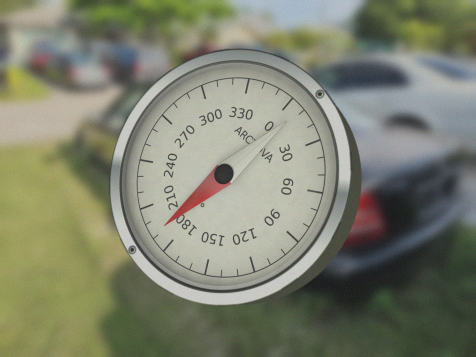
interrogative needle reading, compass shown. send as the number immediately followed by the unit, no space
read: 190°
